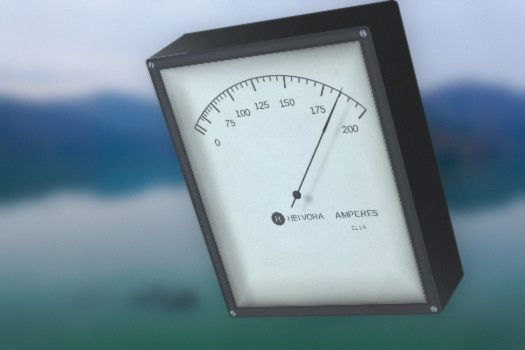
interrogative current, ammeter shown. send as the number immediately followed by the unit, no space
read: 185A
